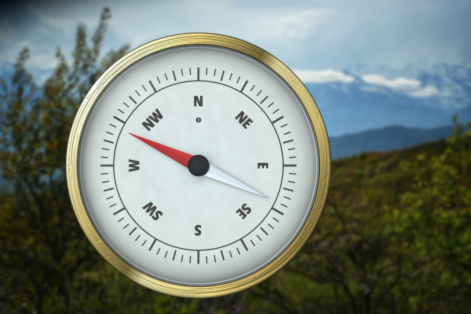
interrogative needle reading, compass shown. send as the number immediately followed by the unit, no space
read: 295°
